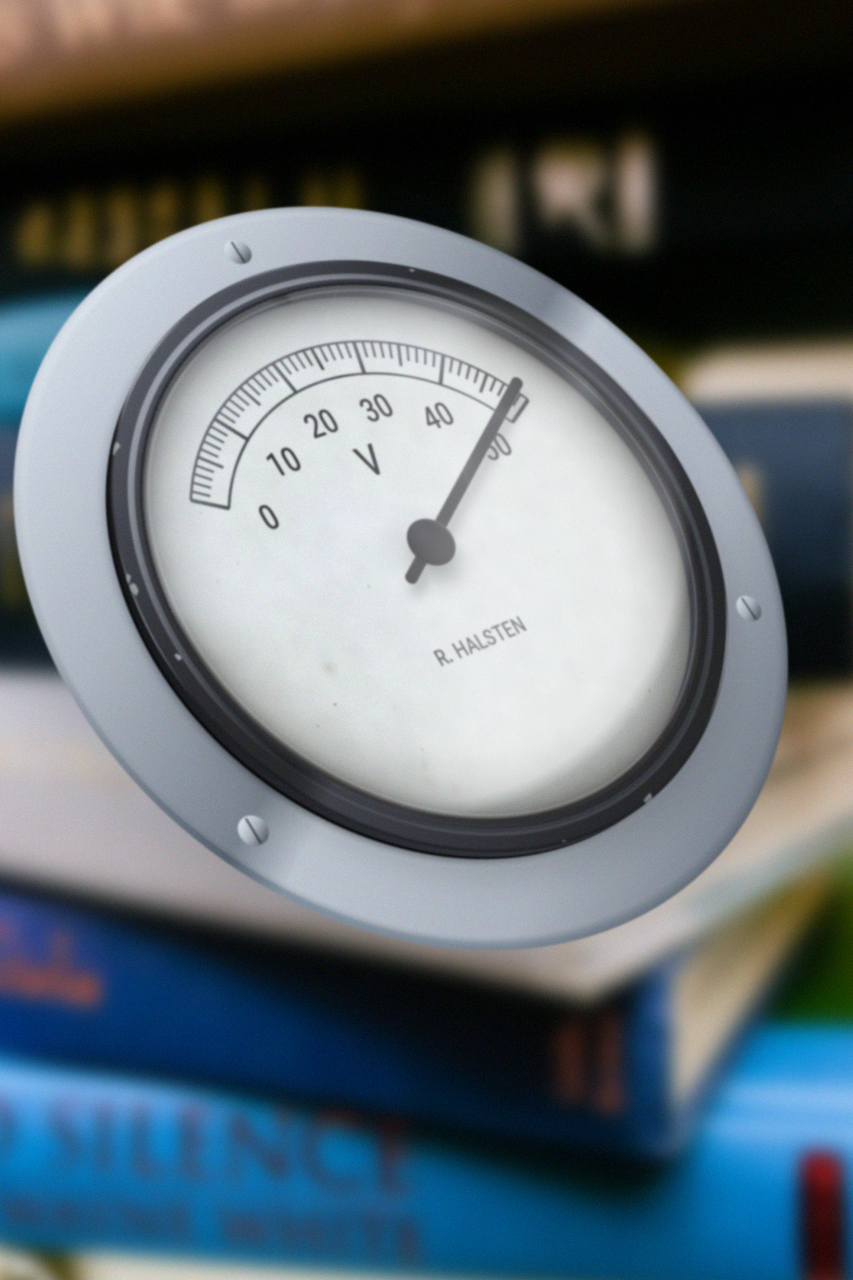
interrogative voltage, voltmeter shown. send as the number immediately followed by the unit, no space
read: 48V
